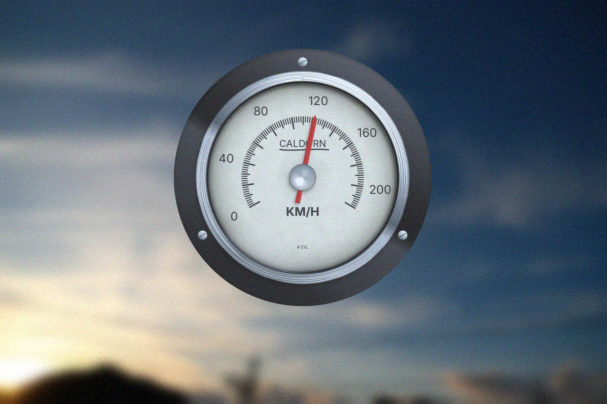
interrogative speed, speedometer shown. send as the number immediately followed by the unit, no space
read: 120km/h
